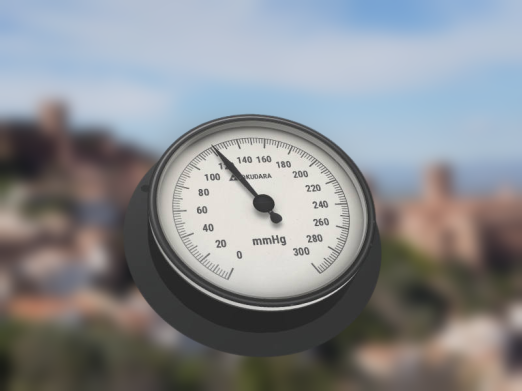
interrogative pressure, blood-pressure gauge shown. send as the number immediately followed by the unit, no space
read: 120mmHg
